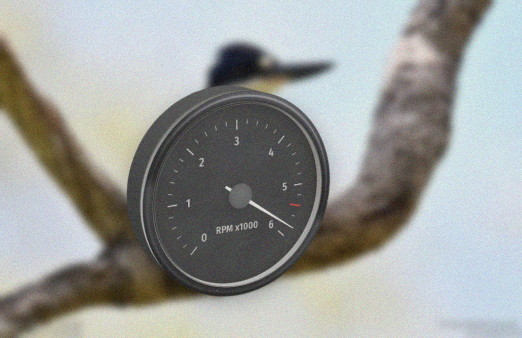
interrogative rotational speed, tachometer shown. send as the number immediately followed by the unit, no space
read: 5800rpm
